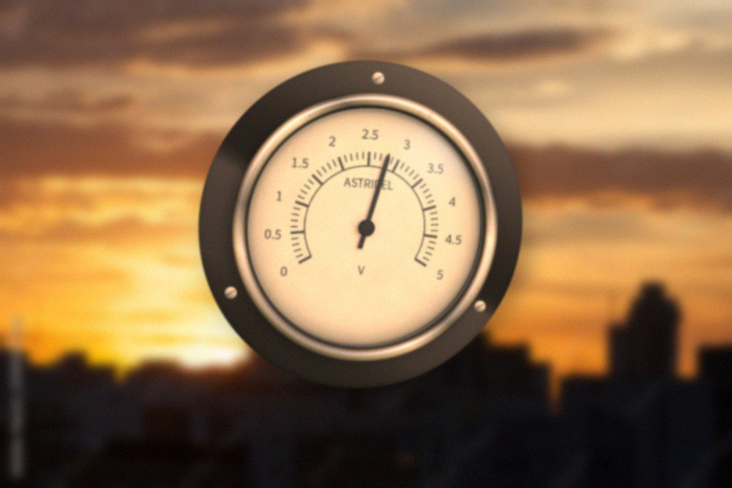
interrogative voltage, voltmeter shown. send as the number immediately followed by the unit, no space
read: 2.8V
